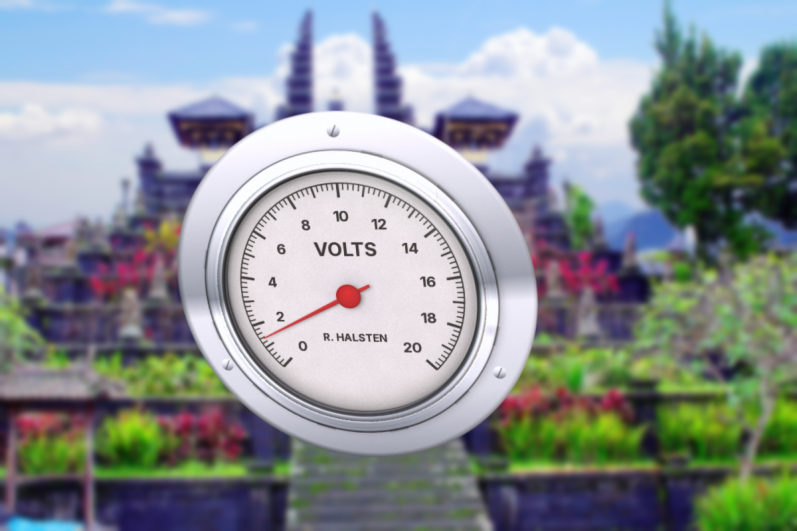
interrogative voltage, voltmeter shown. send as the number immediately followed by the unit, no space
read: 1.4V
